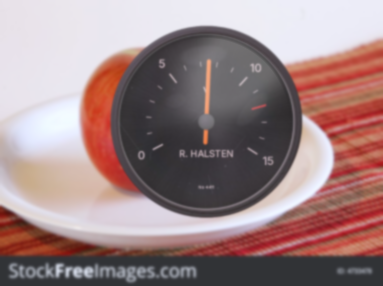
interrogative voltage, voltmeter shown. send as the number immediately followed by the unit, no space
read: 7.5V
